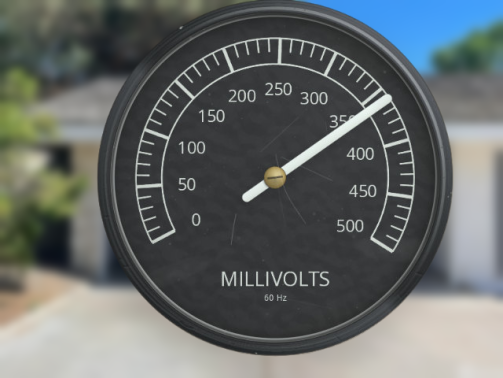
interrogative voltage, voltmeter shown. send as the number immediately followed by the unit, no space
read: 360mV
